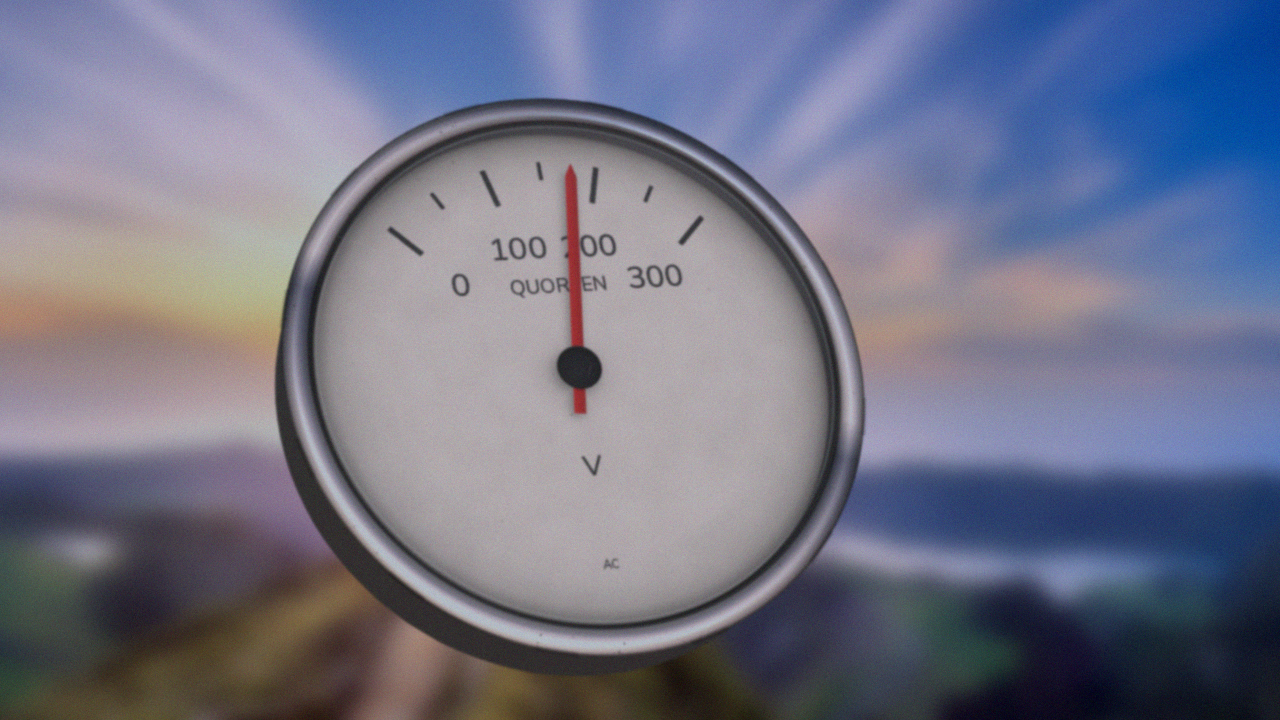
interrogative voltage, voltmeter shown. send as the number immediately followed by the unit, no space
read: 175V
